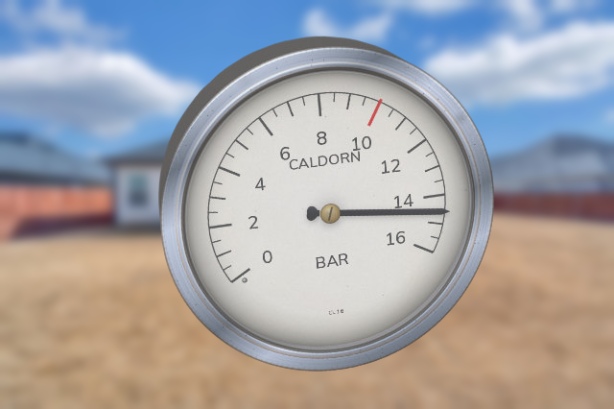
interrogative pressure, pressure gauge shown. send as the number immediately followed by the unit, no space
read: 14.5bar
